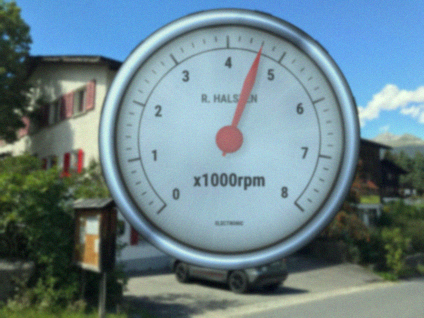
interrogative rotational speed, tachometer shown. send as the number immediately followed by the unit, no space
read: 4600rpm
